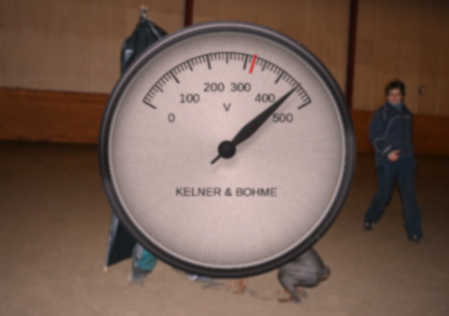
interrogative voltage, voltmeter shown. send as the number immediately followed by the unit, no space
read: 450V
